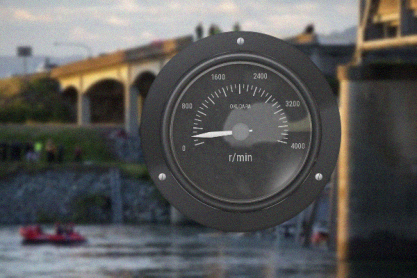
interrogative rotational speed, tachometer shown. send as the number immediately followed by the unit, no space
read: 200rpm
